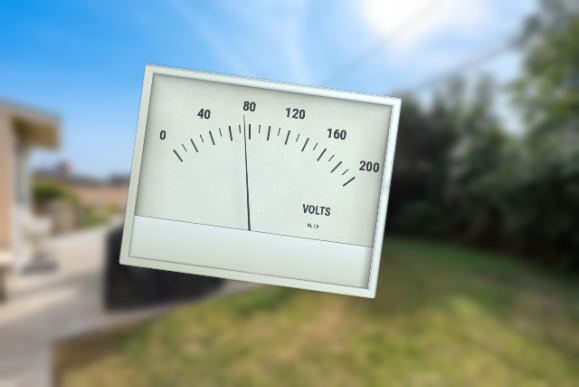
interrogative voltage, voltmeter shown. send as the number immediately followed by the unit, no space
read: 75V
